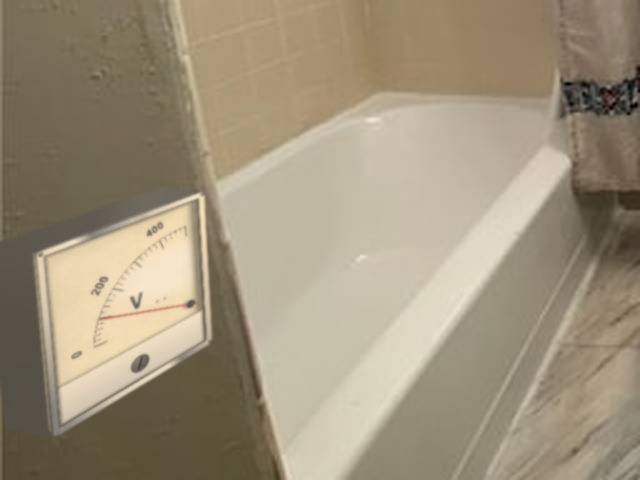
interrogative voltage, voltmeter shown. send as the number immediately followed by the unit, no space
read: 100V
